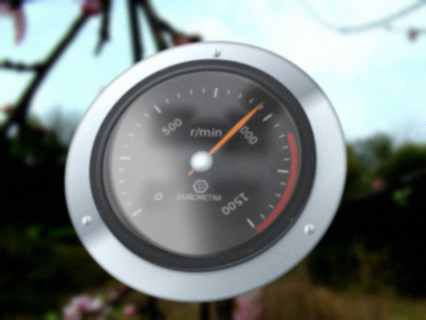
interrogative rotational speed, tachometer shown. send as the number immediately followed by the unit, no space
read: 950rpm
